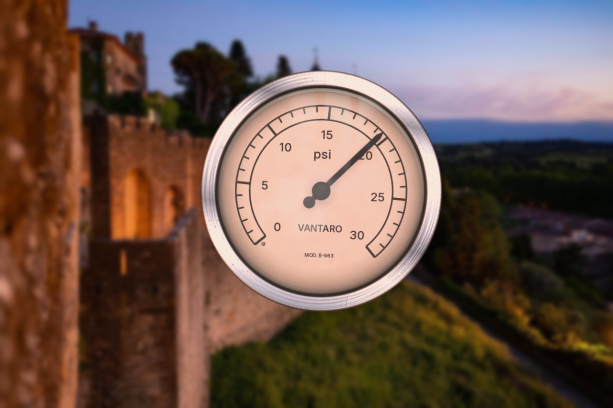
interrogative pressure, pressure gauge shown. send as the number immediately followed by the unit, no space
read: 19.5psi
